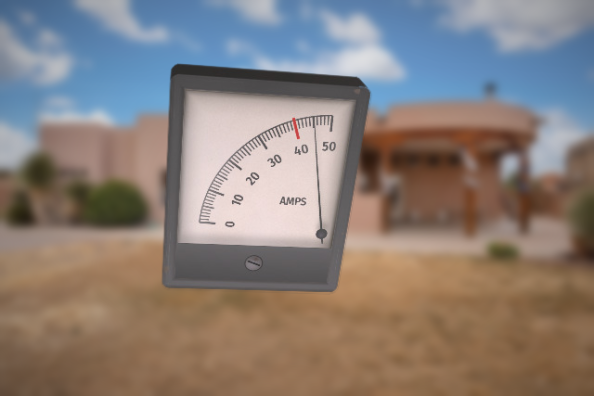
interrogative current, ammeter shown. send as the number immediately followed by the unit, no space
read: 45A
